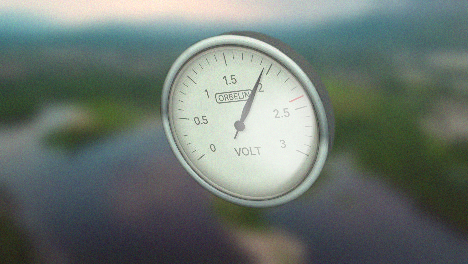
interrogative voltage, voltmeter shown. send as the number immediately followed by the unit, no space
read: 1.95V
